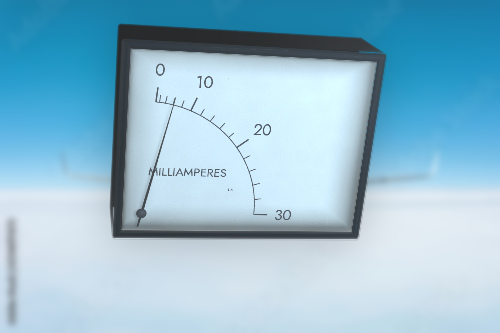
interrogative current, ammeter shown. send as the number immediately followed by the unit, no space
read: 6mA
